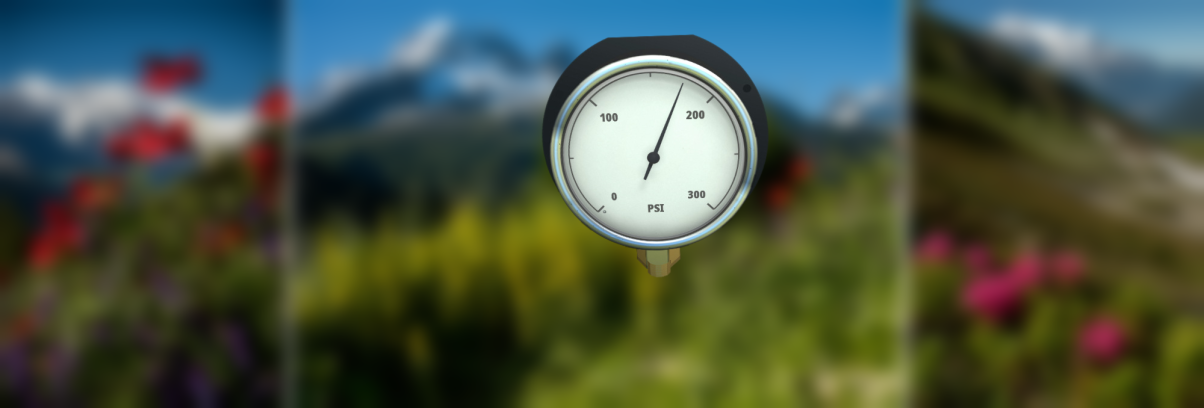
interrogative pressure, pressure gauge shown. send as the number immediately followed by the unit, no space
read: 175psi
